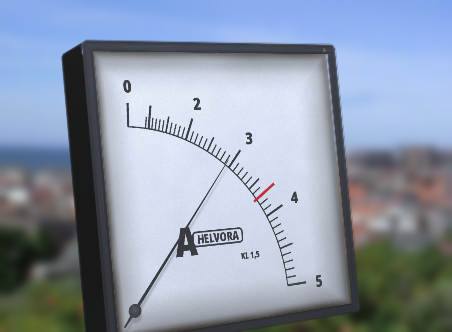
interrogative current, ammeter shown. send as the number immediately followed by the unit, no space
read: 2.9A
